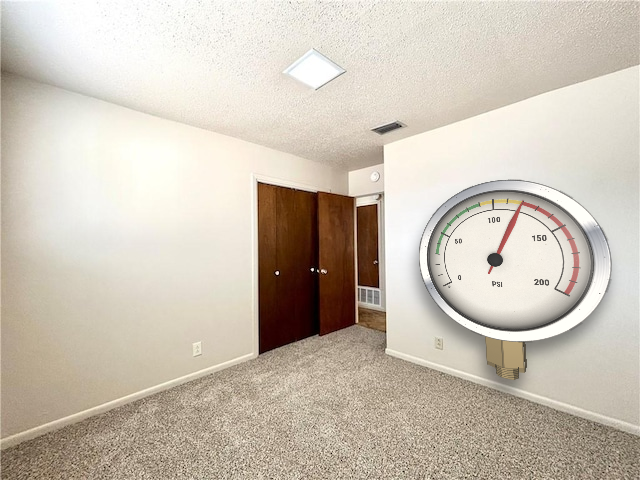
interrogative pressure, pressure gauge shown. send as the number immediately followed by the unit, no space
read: 120psi
